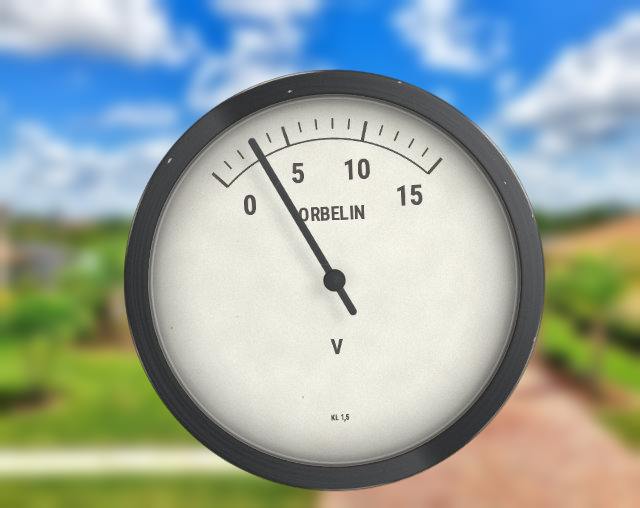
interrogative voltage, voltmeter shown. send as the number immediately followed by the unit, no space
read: 3V
